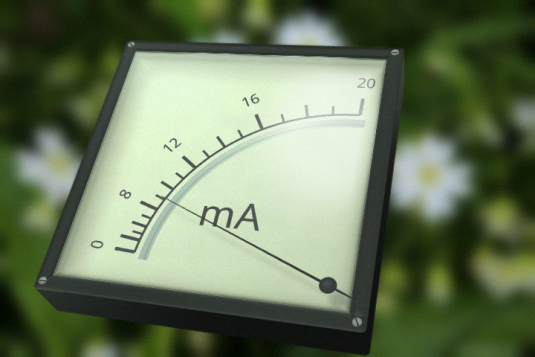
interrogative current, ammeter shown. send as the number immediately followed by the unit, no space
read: 9mA
